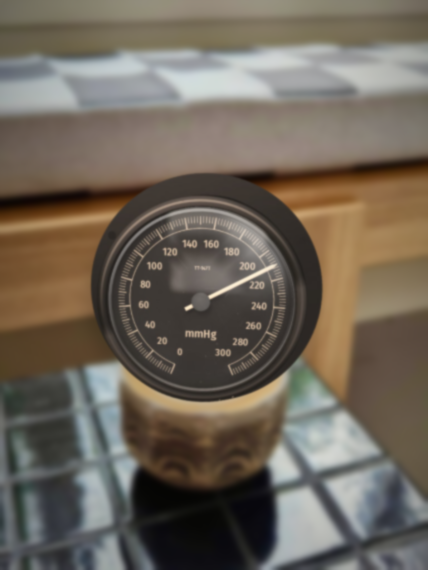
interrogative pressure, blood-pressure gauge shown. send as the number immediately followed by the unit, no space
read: 210mmHg
